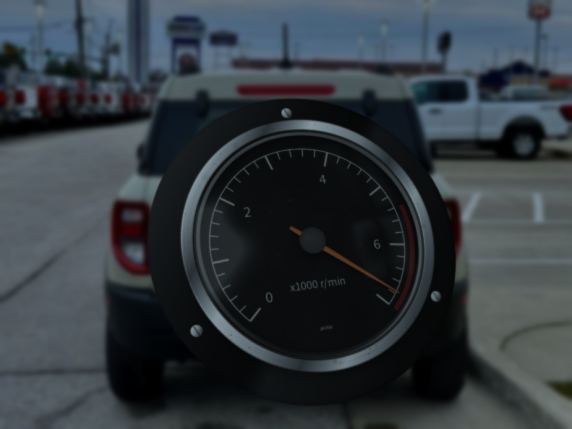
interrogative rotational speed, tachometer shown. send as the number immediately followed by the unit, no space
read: 6800rpm
